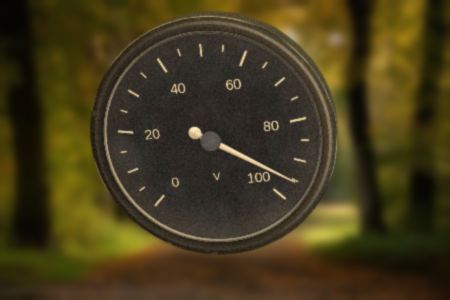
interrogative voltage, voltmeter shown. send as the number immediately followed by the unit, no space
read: 95V
